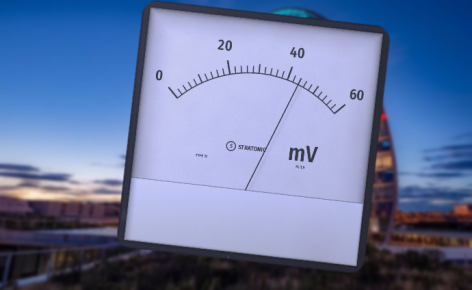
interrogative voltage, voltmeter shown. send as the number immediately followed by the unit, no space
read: 44mV
